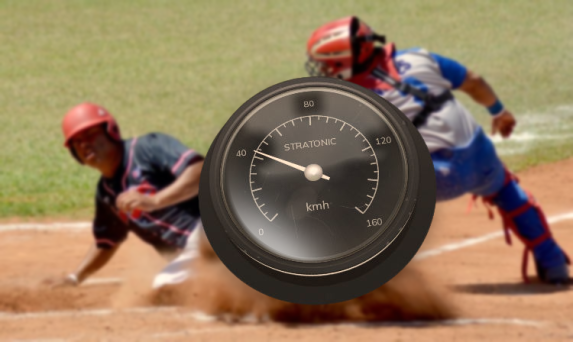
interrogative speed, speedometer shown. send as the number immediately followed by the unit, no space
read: 42.5km/h
